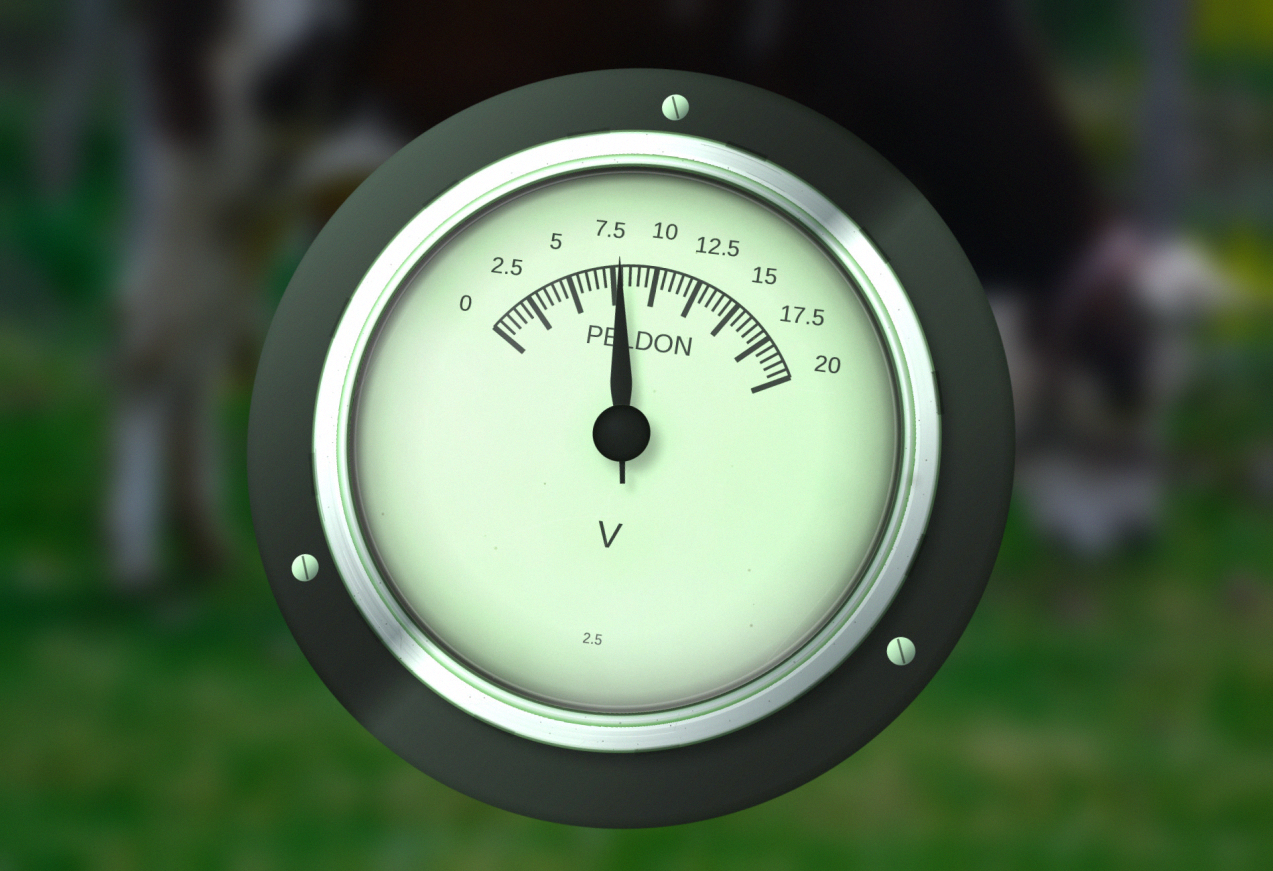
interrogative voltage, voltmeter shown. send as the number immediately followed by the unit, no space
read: 8V
